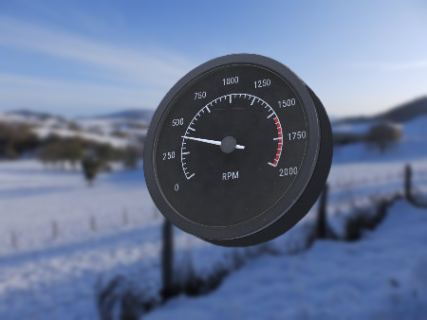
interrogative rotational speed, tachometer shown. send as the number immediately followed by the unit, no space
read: 400rpm
